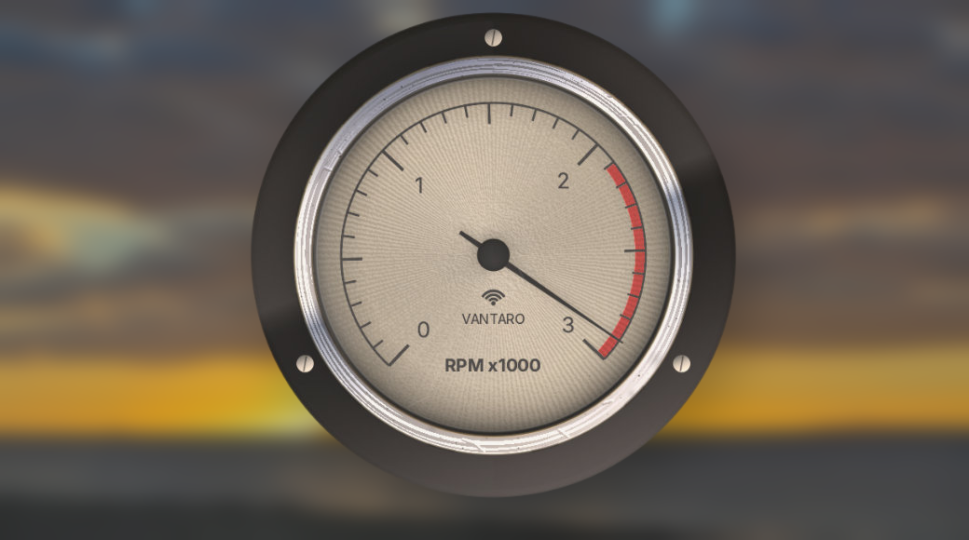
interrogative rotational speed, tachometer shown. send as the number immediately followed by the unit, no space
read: 2900rpm
